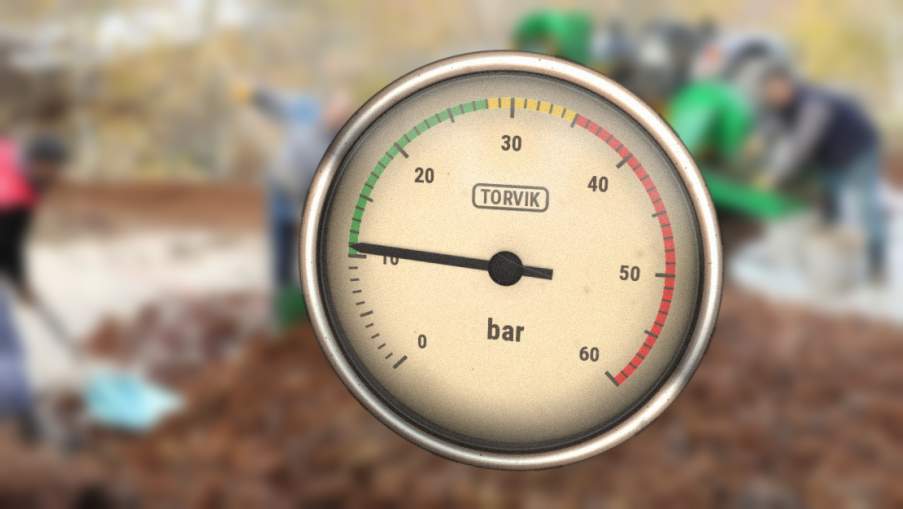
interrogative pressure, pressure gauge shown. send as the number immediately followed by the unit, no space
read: 11bar
